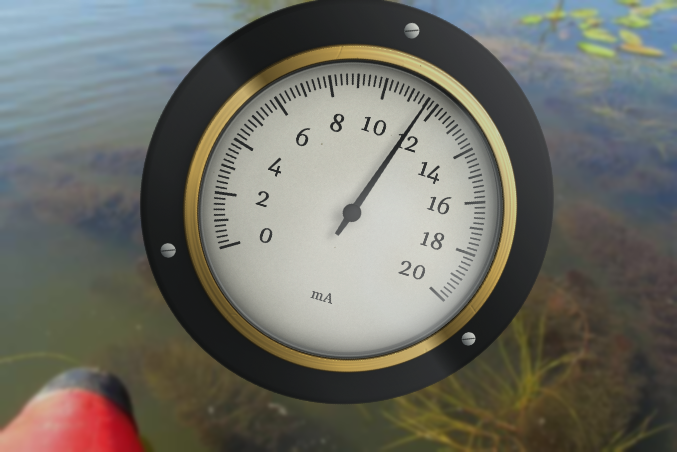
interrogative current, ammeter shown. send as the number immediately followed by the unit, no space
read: 11.6mA
